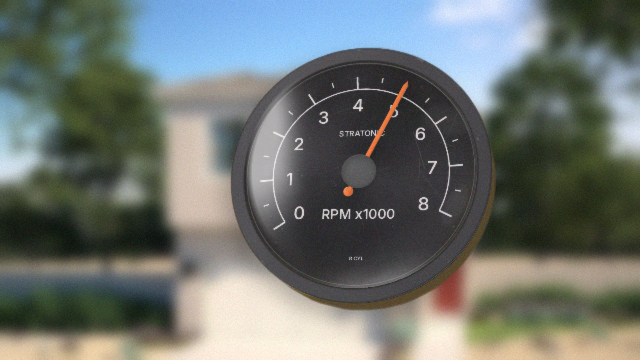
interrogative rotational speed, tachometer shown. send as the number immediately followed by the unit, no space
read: 5000rpm
